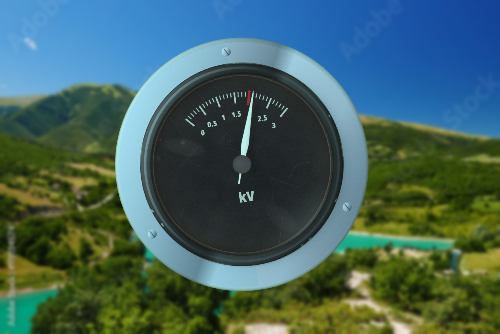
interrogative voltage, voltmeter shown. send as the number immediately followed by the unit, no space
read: 2kV
